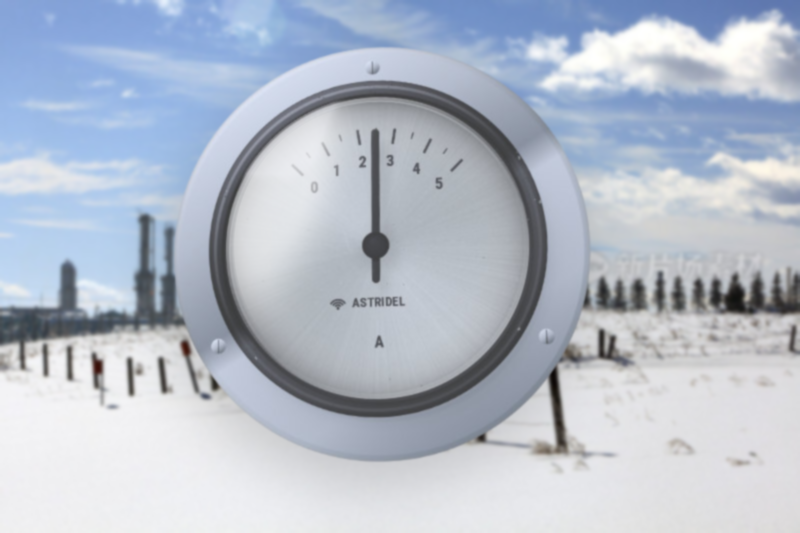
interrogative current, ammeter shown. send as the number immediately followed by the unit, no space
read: 2.5A
